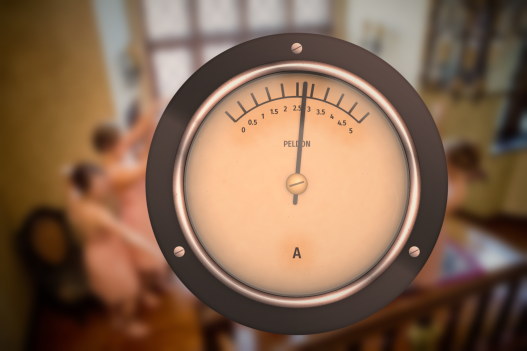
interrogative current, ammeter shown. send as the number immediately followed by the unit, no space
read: 2.75A
